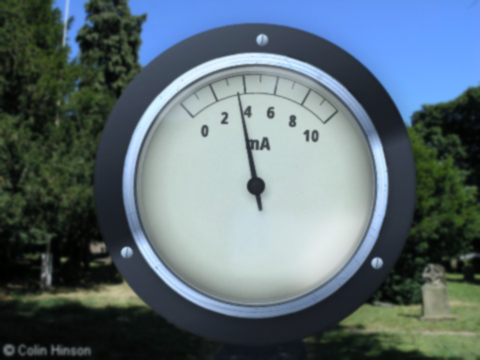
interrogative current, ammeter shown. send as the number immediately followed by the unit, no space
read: 3.5mA
